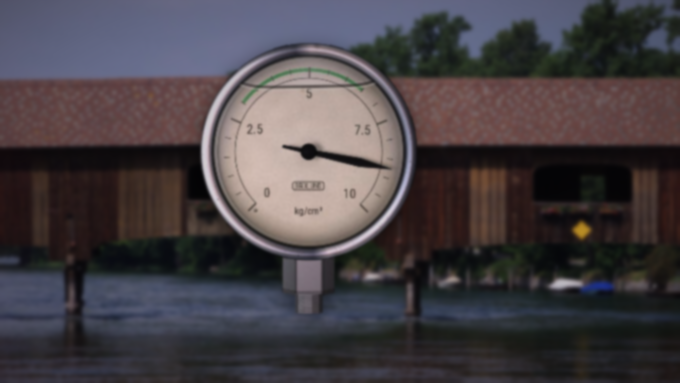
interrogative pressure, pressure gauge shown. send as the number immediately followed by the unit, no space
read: 8.75kg/cm²
